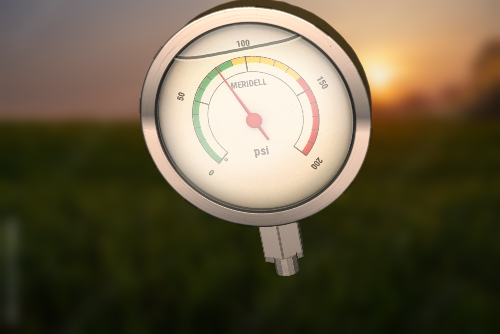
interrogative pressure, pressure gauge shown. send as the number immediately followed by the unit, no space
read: 80psi
